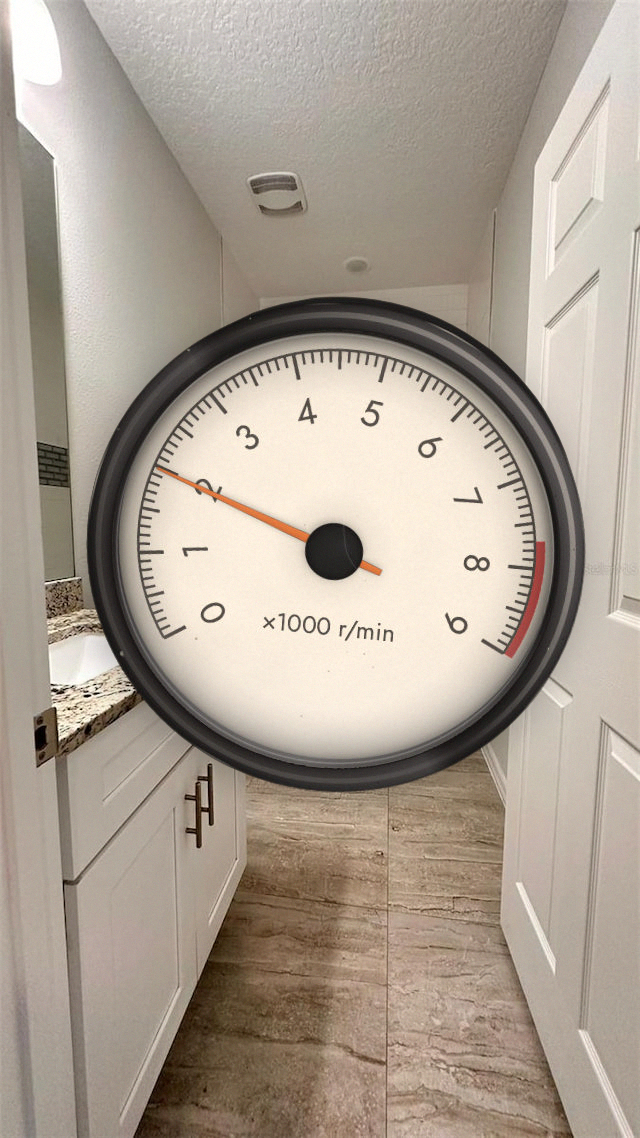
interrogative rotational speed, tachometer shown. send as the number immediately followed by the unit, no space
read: 2000rpm
